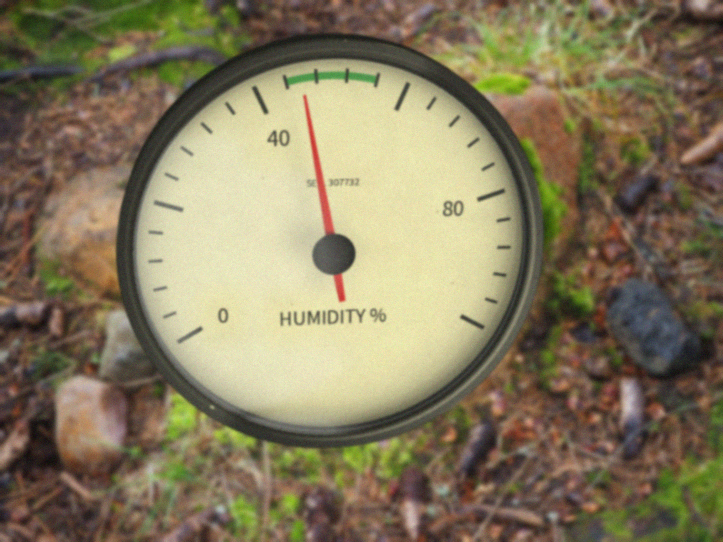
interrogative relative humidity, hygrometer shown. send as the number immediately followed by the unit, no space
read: 46%
